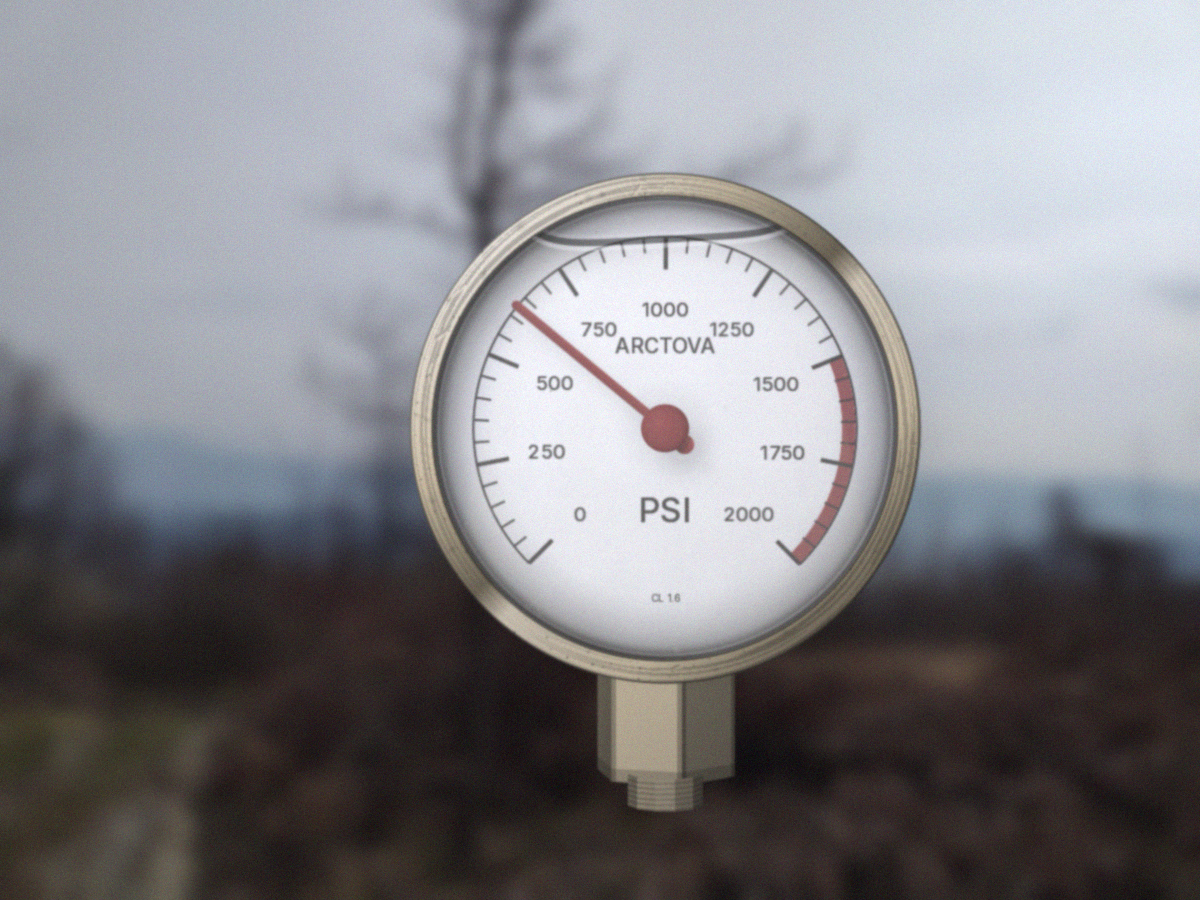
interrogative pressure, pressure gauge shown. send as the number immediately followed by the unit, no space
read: 625psi
